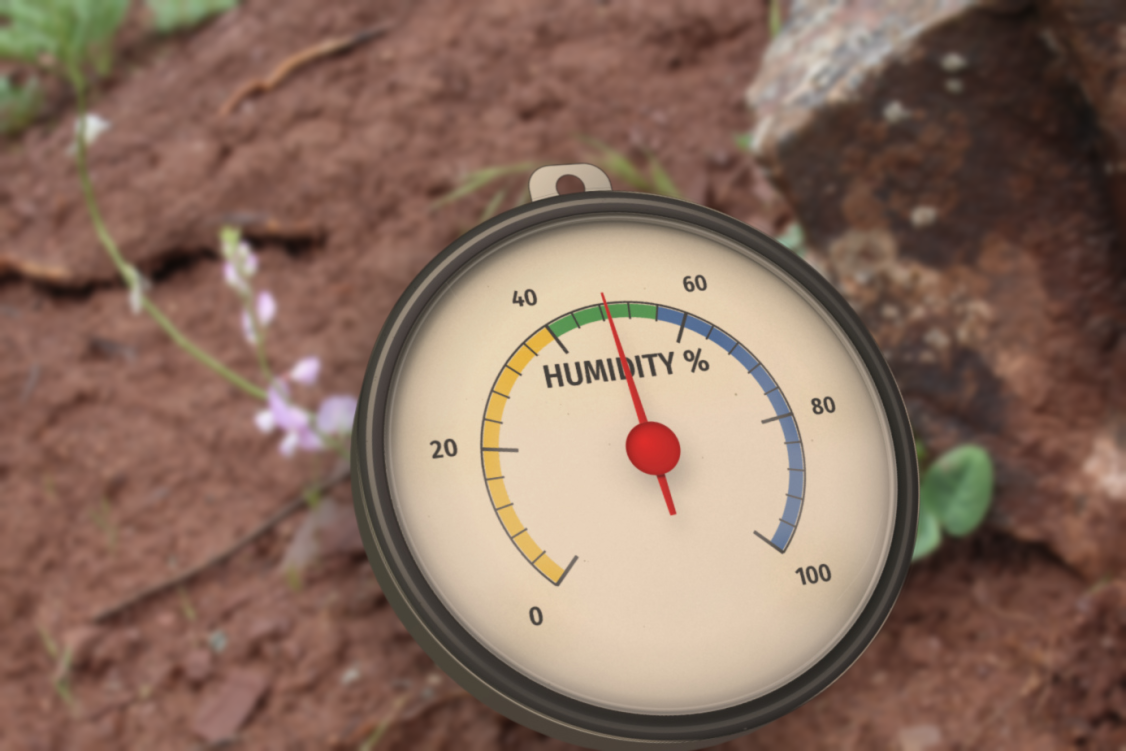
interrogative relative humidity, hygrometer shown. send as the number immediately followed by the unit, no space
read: 48%
